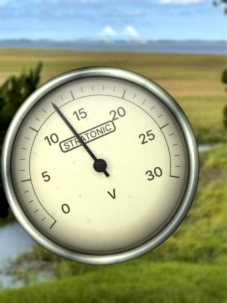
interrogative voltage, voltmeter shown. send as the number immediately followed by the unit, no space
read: 13V
